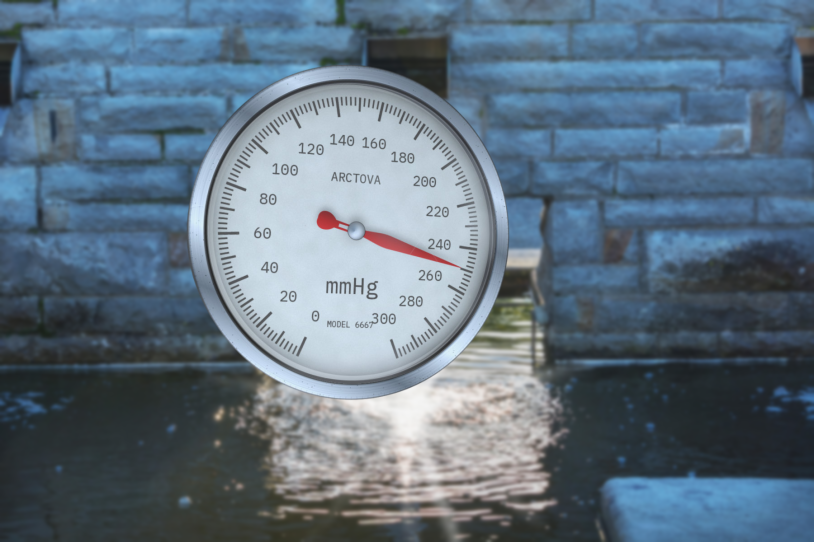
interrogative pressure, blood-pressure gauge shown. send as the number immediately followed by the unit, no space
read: 250mmHg
